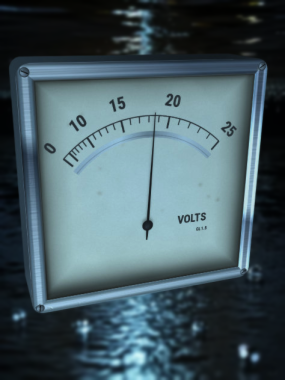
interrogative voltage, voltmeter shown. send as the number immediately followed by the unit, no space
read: 18.5V
